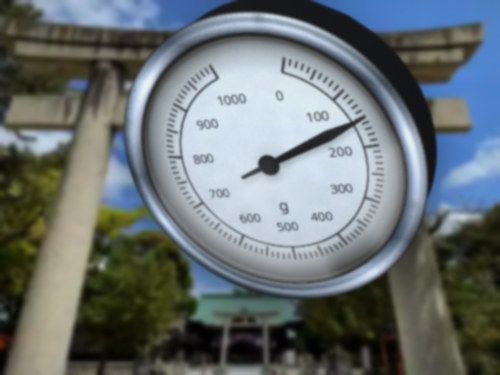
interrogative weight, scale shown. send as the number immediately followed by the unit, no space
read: 150g
